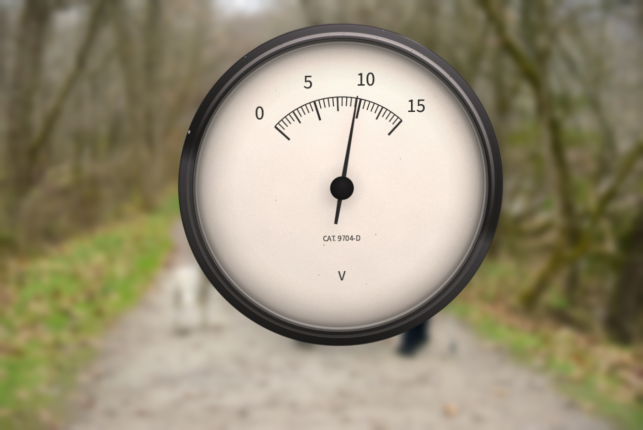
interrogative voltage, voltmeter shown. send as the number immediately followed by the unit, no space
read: 9.5V
